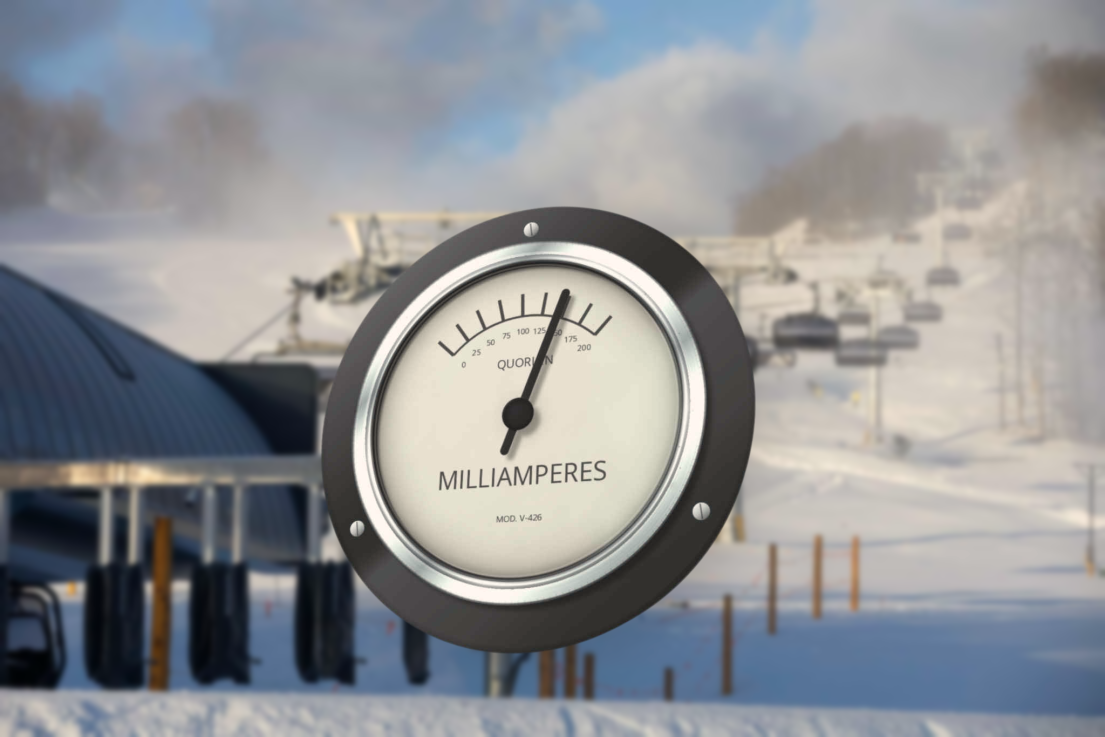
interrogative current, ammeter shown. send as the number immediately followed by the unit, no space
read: 150mA
